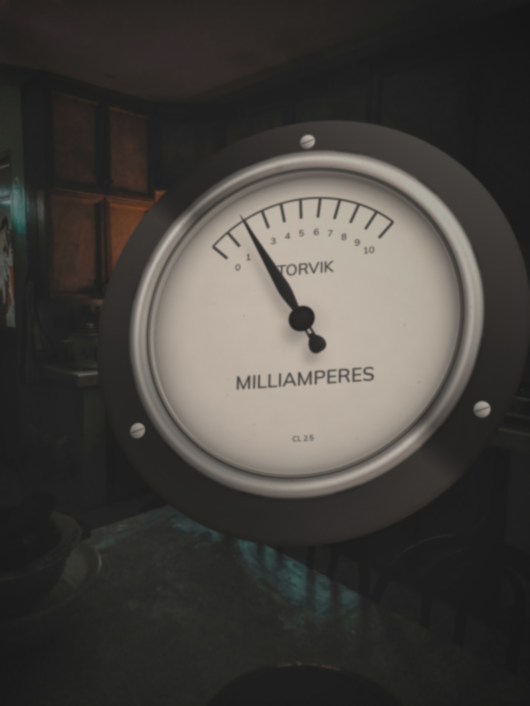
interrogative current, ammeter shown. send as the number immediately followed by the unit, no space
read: 2mA
